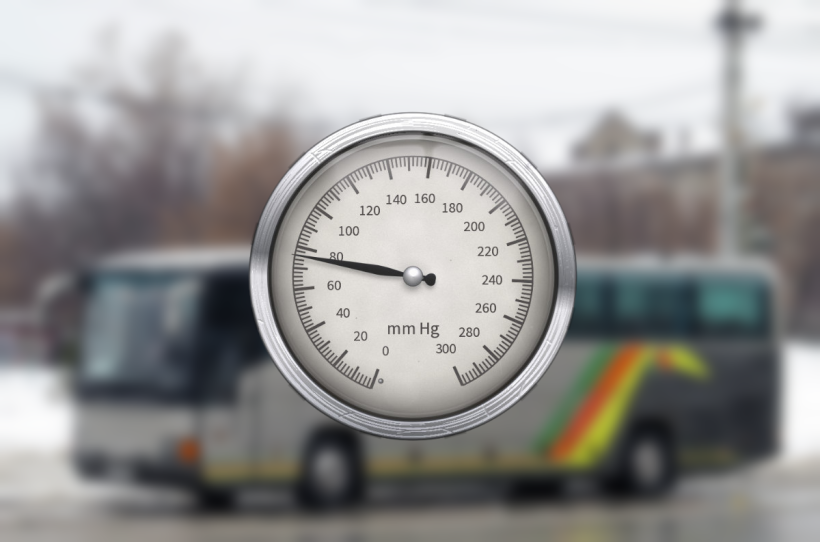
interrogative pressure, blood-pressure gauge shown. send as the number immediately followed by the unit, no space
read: 76mmHg
